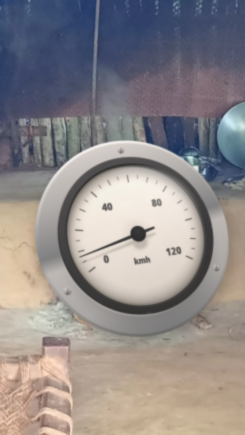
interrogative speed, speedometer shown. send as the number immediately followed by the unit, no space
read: 7.5km/h
